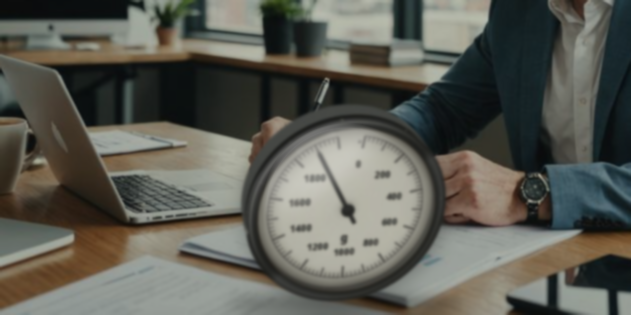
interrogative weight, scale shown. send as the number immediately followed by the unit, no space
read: 1900g
